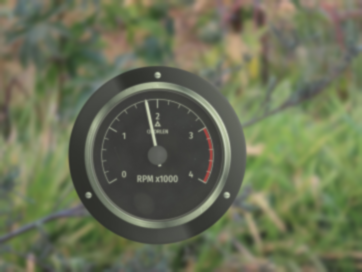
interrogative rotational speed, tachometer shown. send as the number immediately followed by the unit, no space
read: 1800rpm
